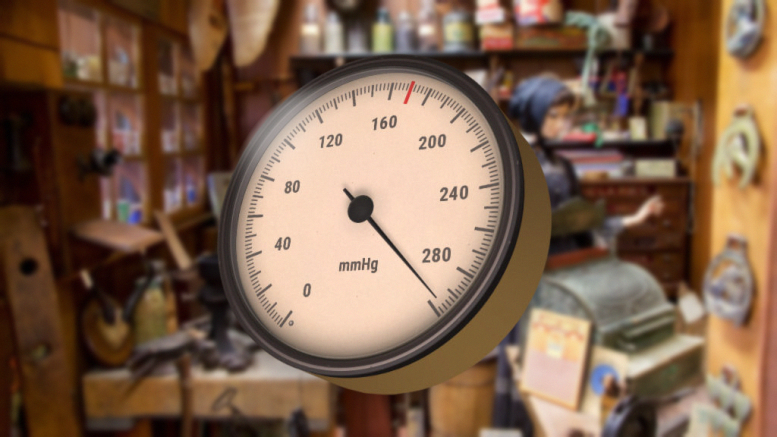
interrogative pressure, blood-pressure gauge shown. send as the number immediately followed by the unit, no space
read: 296mmHg
